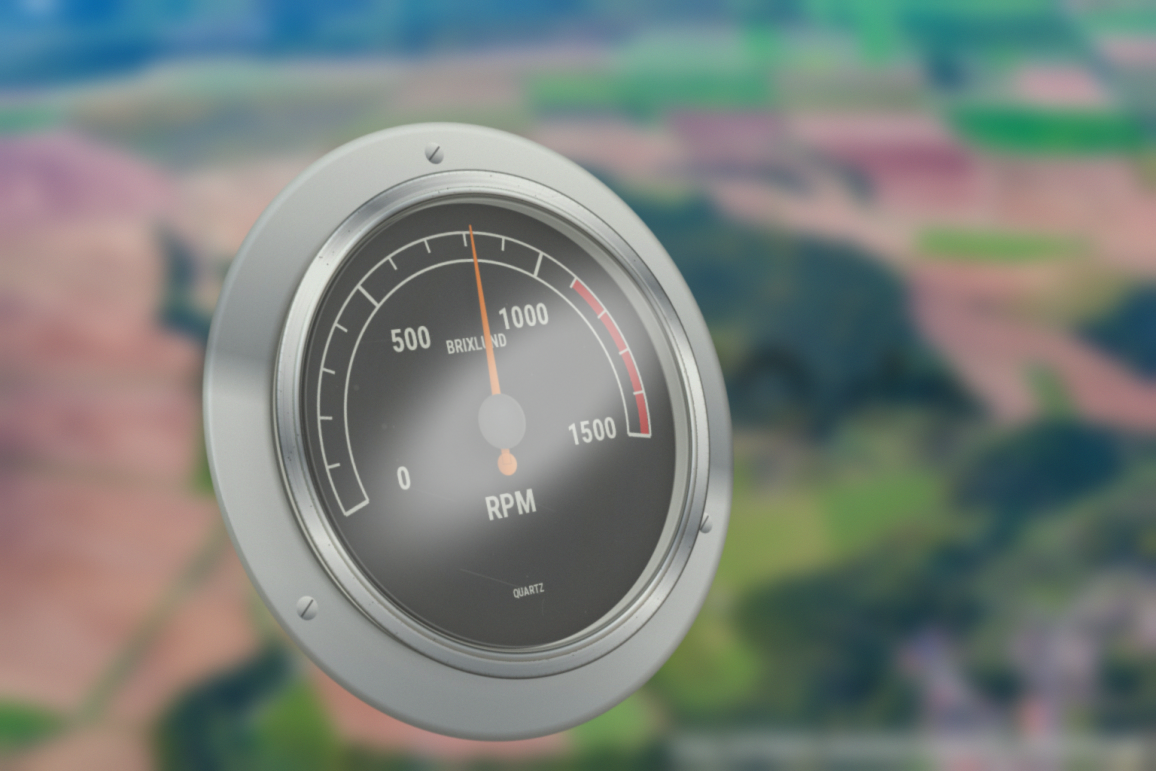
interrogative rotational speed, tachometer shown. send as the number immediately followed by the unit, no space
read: 800rpm
